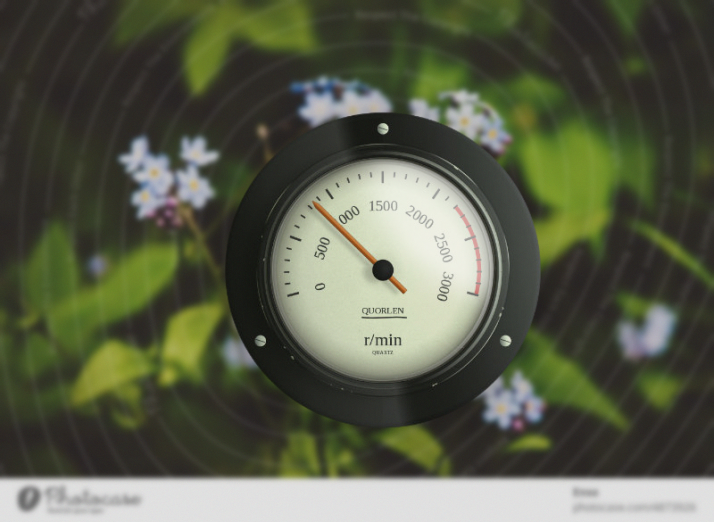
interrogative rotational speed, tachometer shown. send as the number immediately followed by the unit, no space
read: 850rpm
